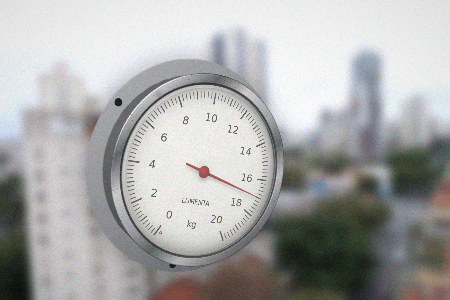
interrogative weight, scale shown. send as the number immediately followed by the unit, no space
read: 17kg
